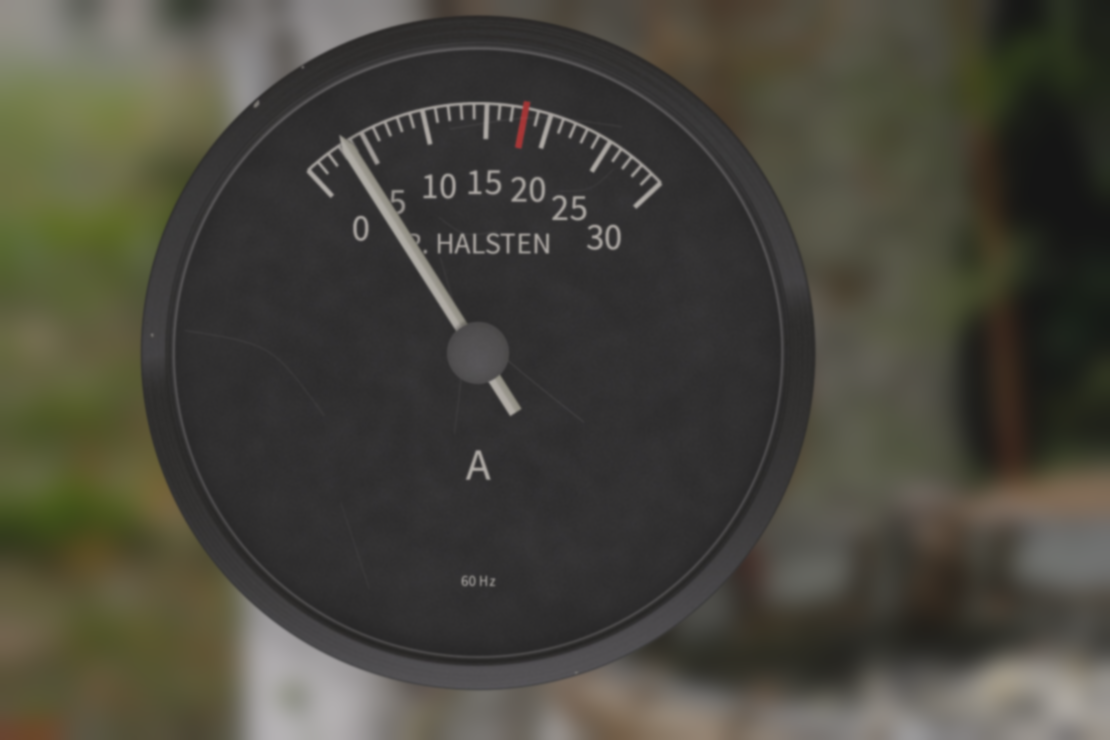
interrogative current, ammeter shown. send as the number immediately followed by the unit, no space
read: 3.5A
